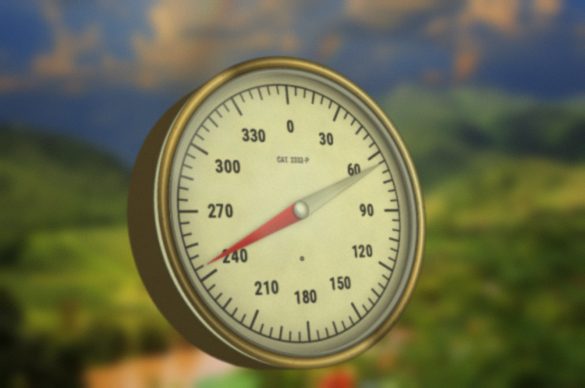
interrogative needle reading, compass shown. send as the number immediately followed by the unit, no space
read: 245°
